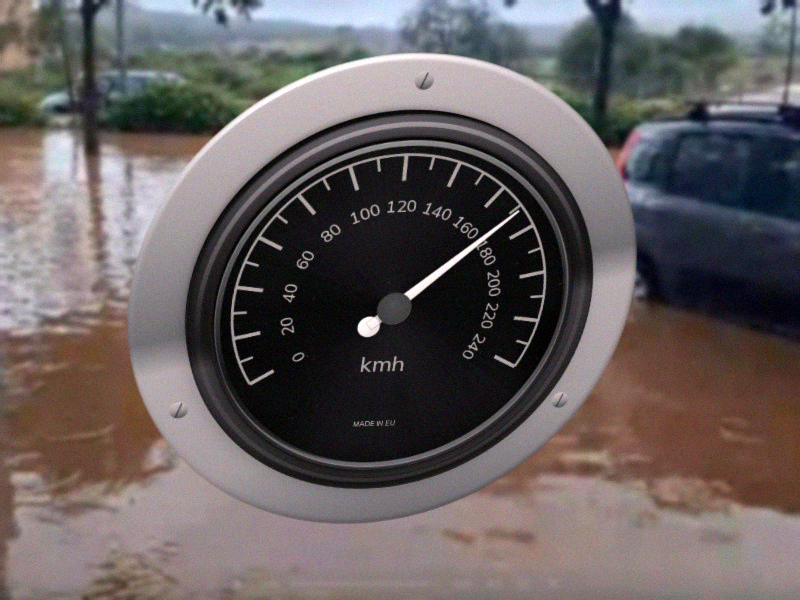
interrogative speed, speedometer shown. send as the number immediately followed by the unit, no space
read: 170km/h
